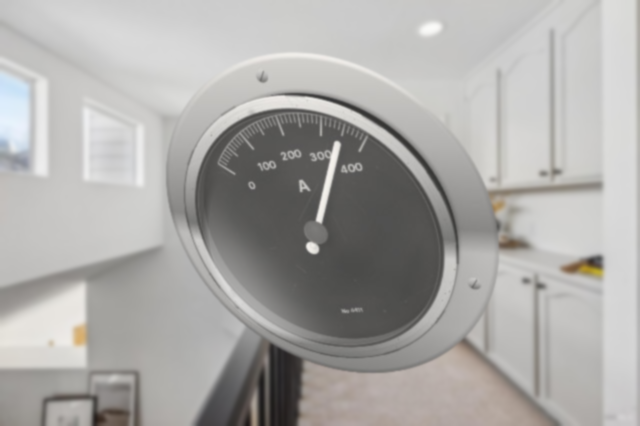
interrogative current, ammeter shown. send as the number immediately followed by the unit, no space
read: 350A
